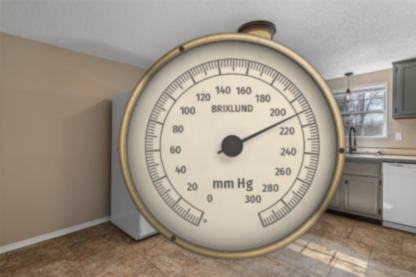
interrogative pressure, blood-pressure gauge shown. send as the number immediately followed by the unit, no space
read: 210mmHg
